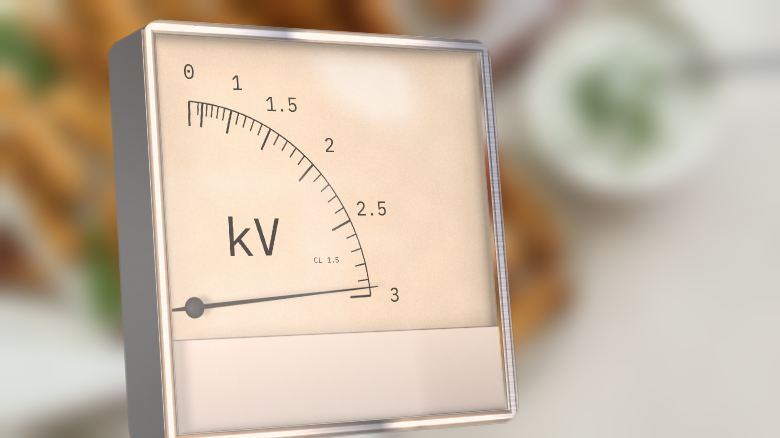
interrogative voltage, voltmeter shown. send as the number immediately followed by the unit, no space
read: 2.95kV
